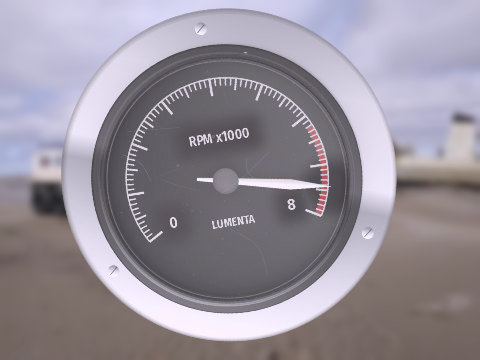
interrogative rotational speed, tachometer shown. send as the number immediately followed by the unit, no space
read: 7400rpm
